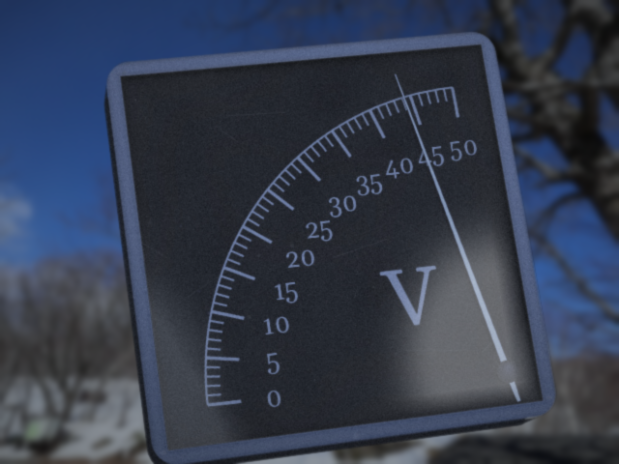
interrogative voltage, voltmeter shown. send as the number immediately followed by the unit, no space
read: 44V
